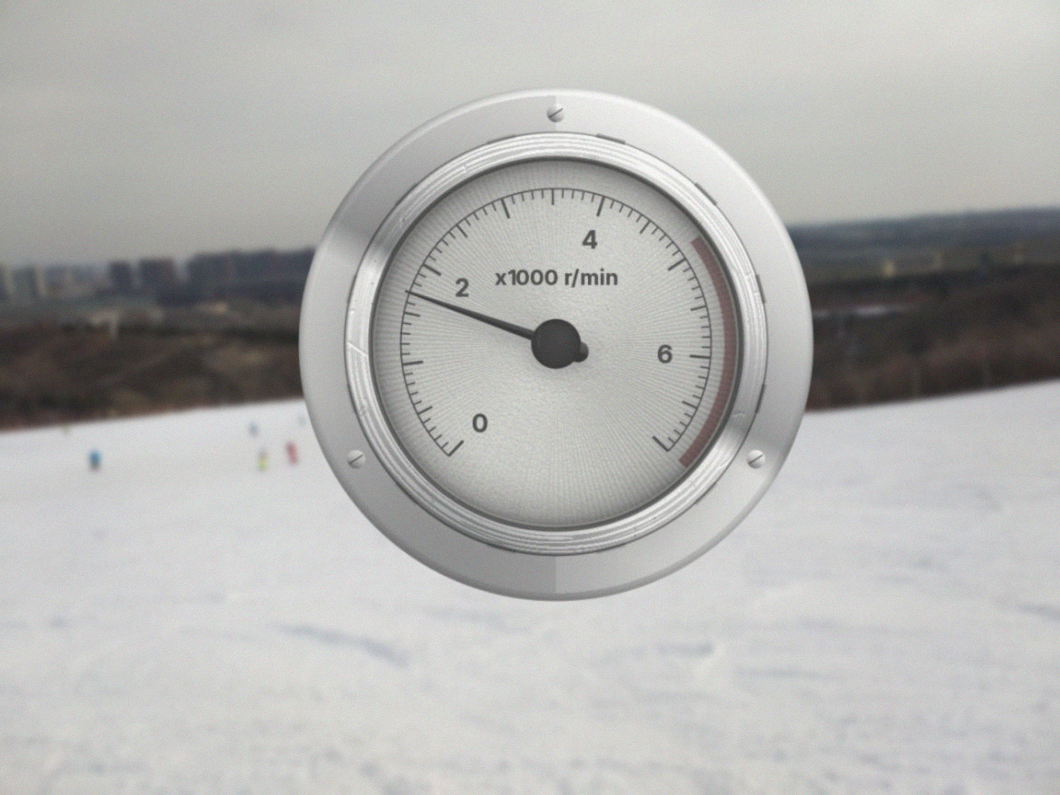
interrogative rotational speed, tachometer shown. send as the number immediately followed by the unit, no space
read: 1700rpm
